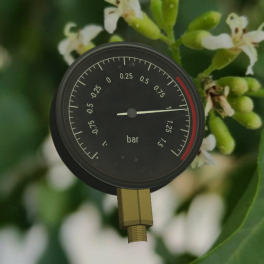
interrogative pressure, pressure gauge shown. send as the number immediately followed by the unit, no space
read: 1.05bar
